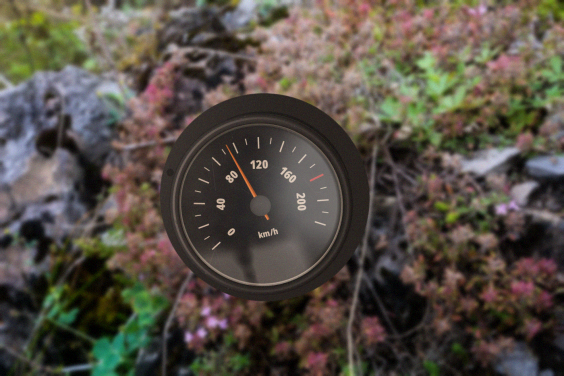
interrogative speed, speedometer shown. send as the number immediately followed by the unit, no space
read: 95km/h
